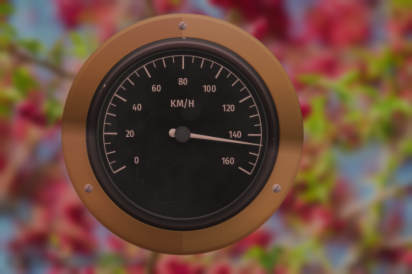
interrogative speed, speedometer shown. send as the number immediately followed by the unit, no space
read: 145km/h
